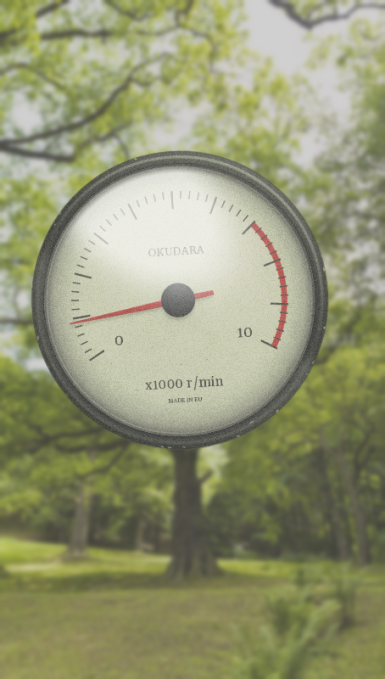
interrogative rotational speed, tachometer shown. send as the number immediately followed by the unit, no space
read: 900rpm
